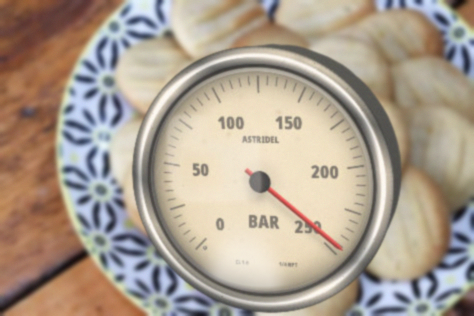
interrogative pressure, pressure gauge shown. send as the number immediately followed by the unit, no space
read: 245bar
